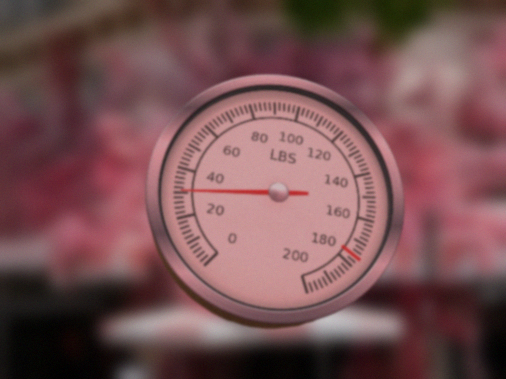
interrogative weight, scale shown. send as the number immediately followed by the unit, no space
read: 30lb
